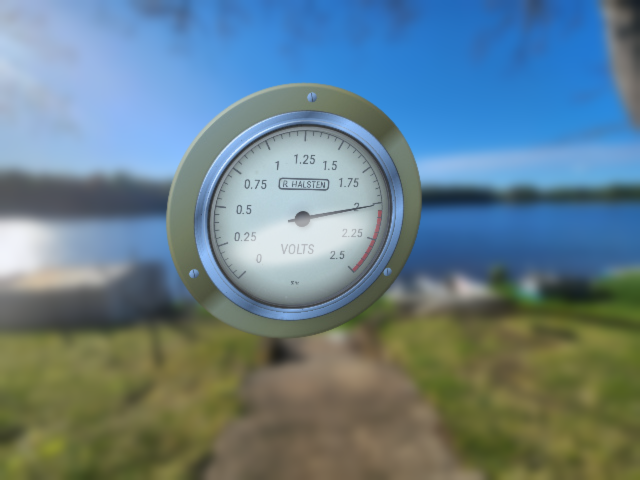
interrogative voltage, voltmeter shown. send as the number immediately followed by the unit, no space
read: 2V
